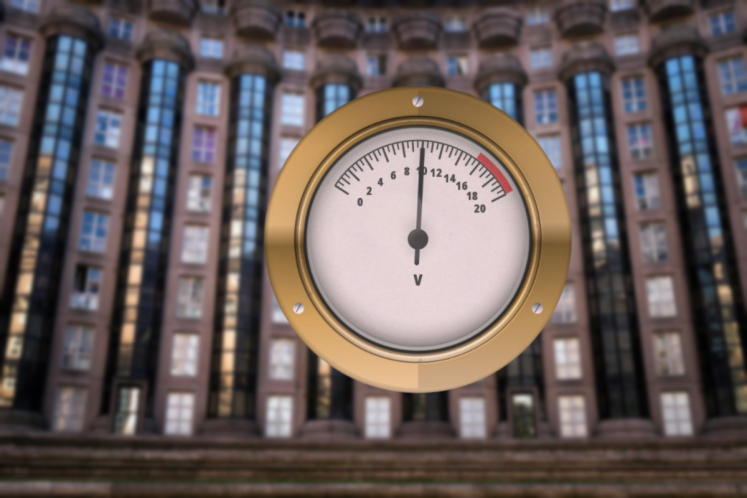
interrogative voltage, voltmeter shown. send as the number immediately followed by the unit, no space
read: 10V
